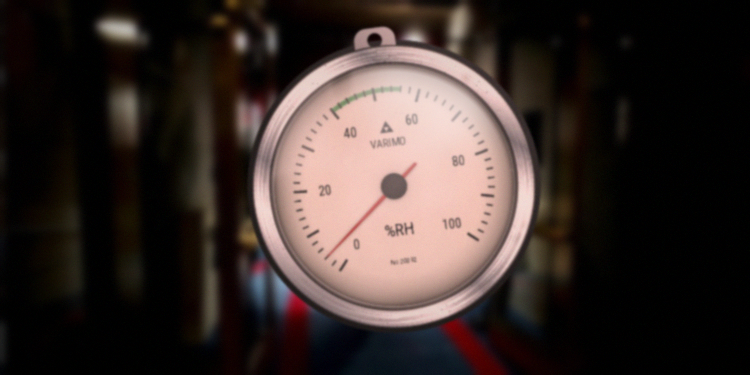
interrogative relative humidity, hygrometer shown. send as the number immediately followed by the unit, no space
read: 4%
